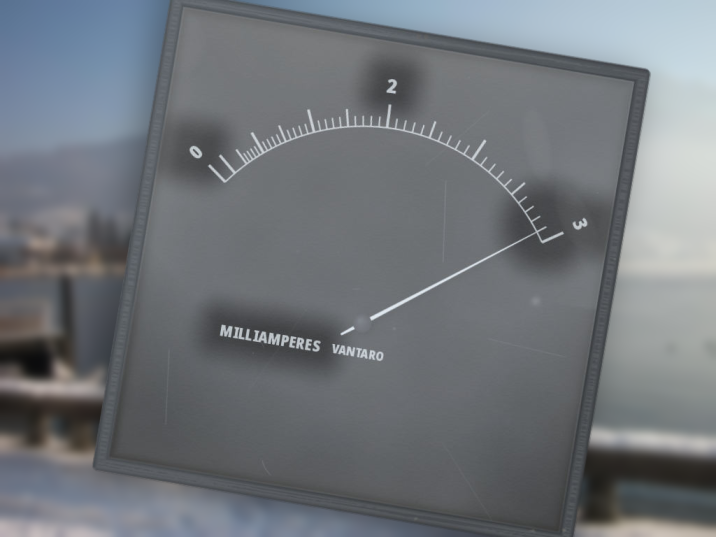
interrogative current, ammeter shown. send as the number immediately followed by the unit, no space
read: 2.95mA
